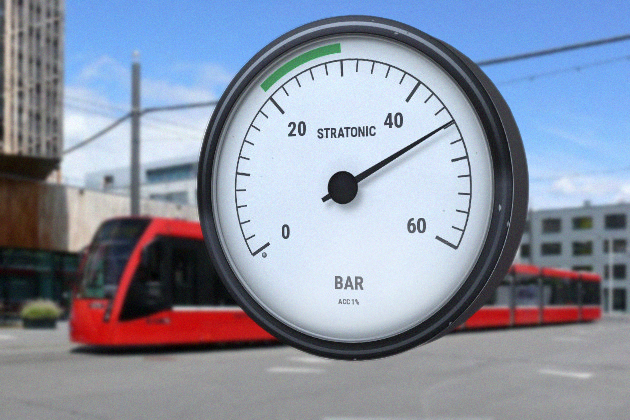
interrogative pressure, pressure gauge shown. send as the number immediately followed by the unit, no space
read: 46bar
